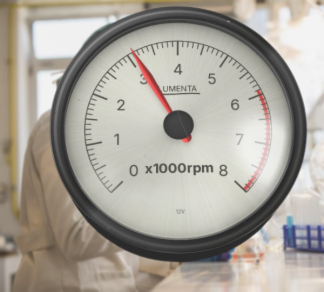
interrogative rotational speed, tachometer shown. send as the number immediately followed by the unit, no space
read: 3100rpm
